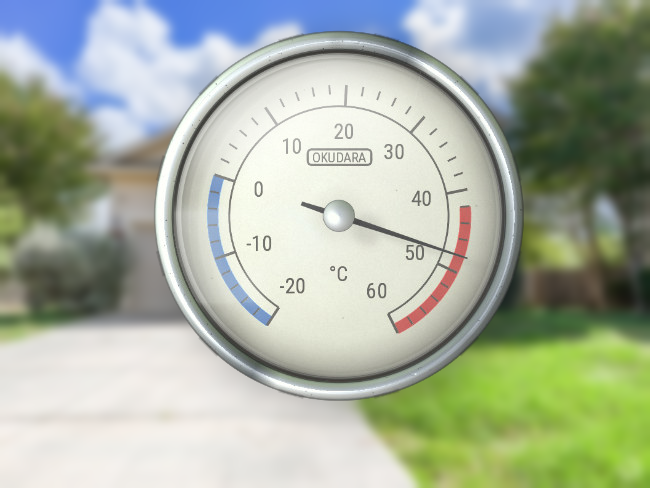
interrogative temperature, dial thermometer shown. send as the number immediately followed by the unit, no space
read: 48°C
